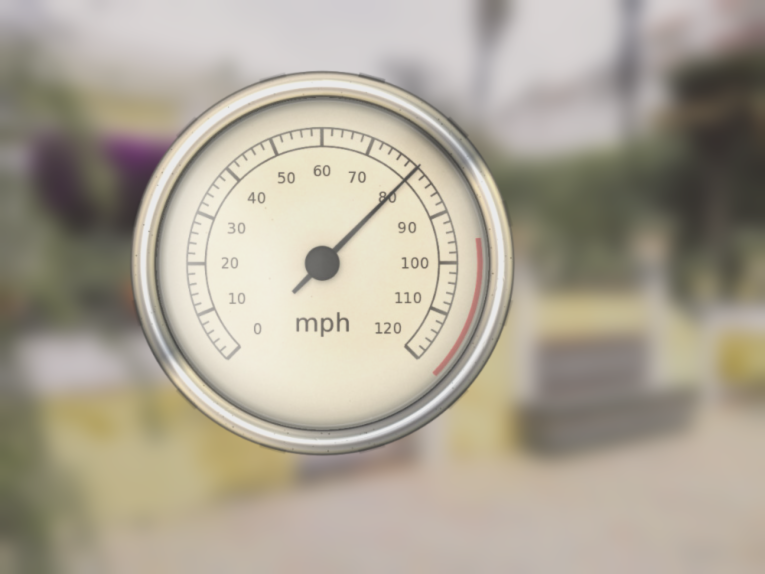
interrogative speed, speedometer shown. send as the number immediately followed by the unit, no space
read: 80mph
